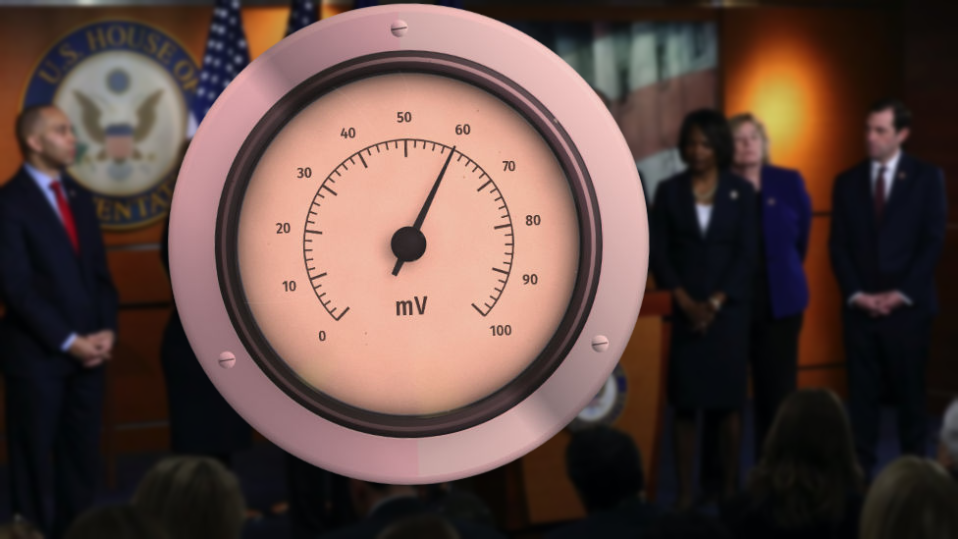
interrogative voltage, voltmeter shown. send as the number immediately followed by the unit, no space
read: 60mV
